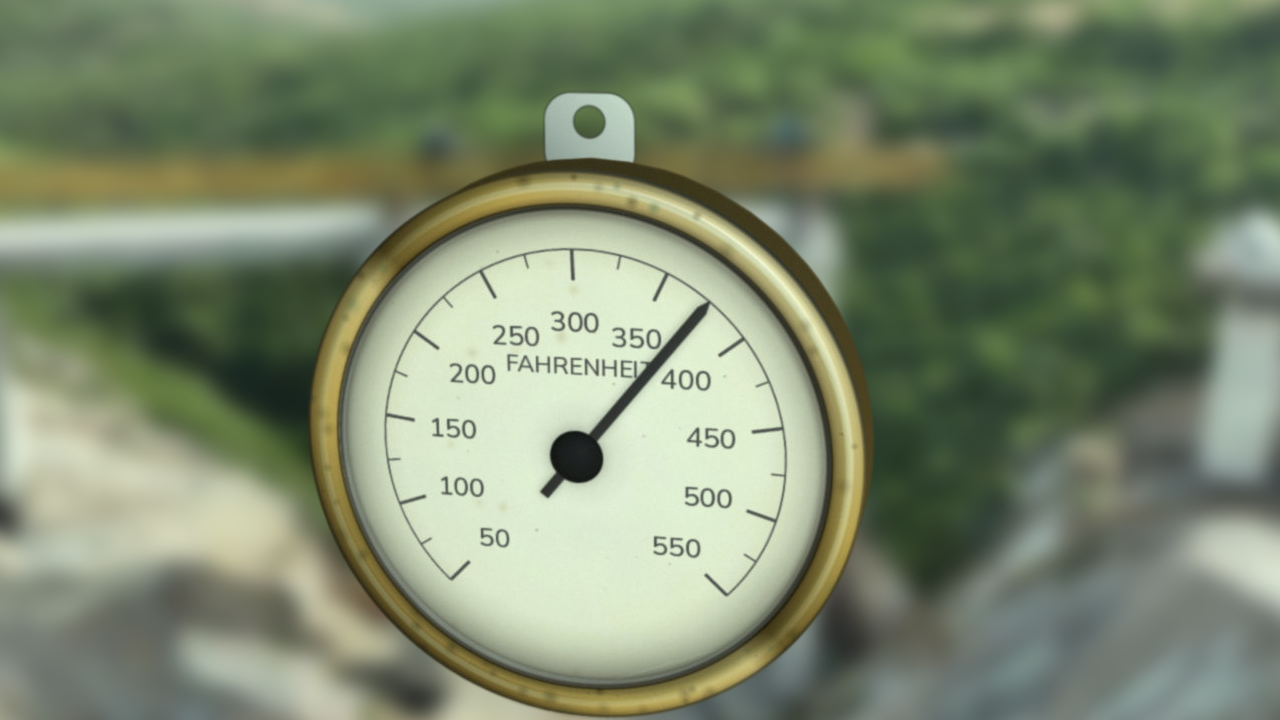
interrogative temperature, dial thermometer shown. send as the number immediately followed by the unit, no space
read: 375°F
